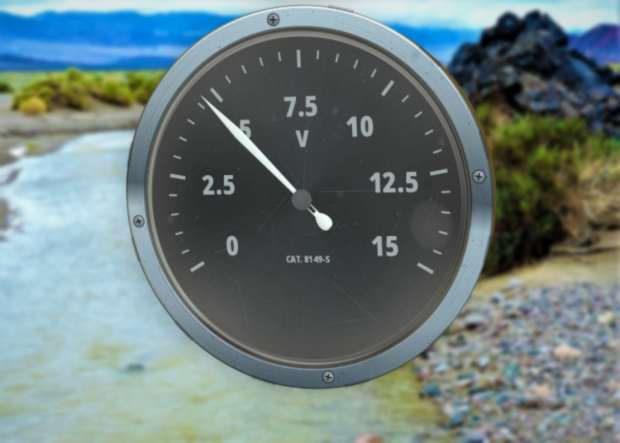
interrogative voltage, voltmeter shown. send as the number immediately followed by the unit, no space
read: 4.75V
